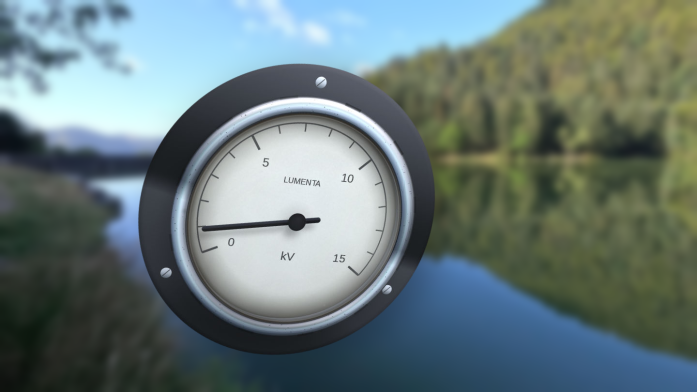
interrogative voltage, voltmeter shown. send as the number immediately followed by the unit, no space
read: 1kV
